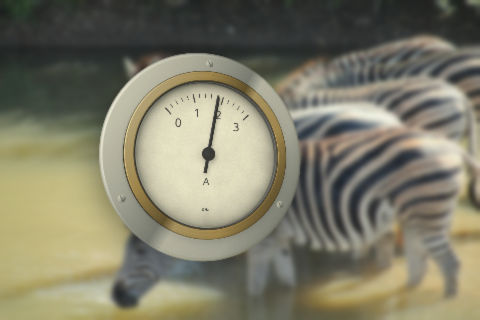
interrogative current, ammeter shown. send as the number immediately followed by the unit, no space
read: 1.8A
